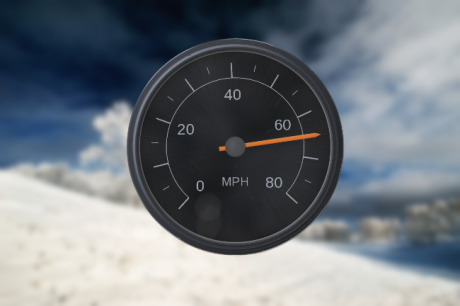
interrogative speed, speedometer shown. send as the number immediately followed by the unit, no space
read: 65mph
